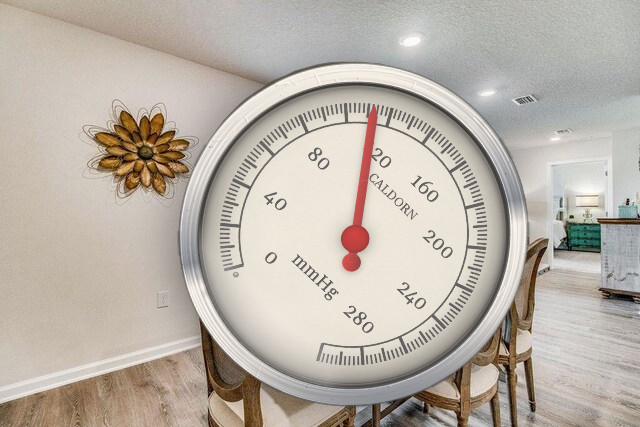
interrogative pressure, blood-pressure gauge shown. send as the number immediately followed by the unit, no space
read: 112mmHg
